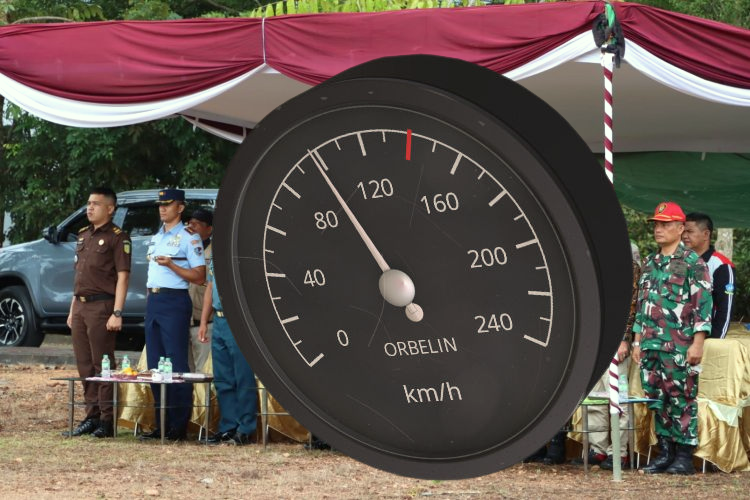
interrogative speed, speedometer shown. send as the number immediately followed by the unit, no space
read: 100km/h
